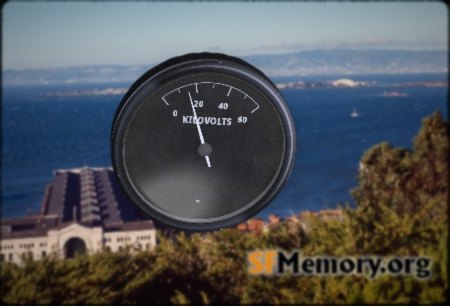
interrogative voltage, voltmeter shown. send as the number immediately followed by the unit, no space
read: 15kV
